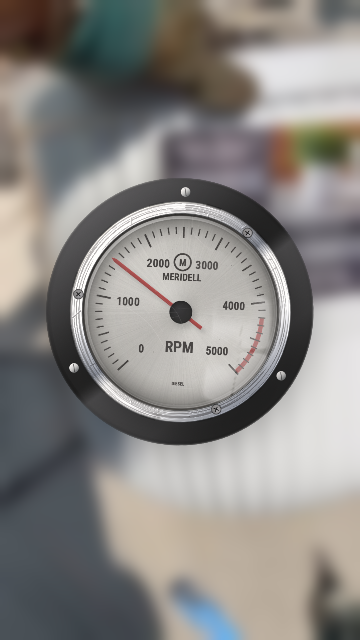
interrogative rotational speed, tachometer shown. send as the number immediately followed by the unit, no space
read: 1500rpm
